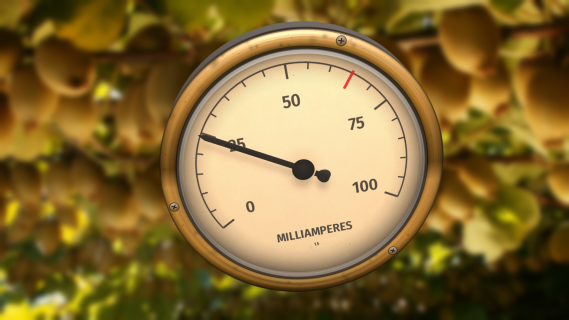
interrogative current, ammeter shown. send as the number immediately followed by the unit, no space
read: 25mA
